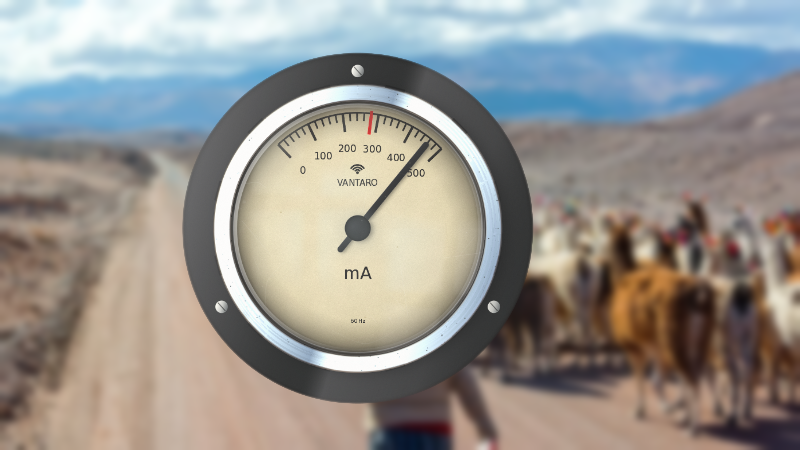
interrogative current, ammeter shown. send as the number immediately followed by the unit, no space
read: 460mA
